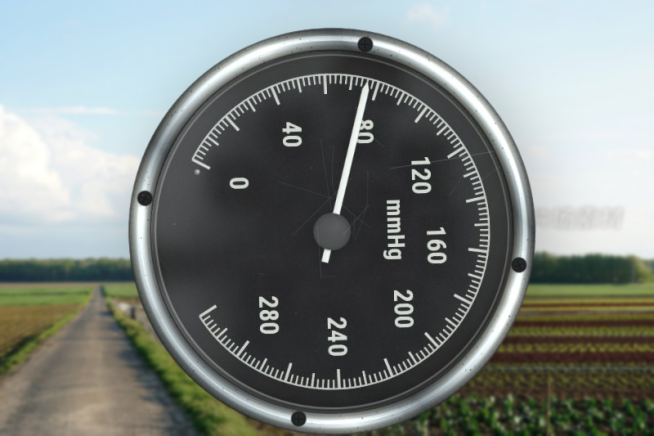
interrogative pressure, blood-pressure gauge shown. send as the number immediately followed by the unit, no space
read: 76mmHg
